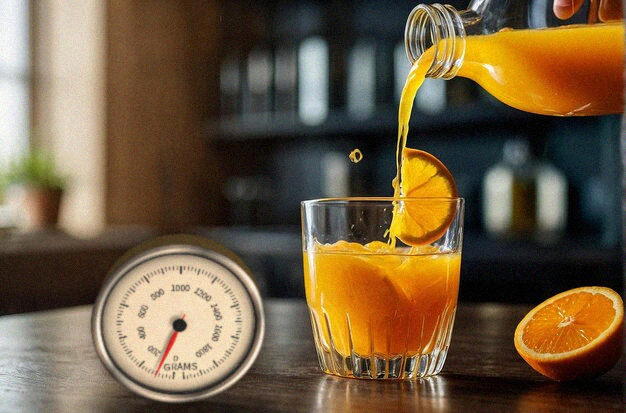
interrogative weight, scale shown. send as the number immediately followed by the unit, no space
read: 100g
